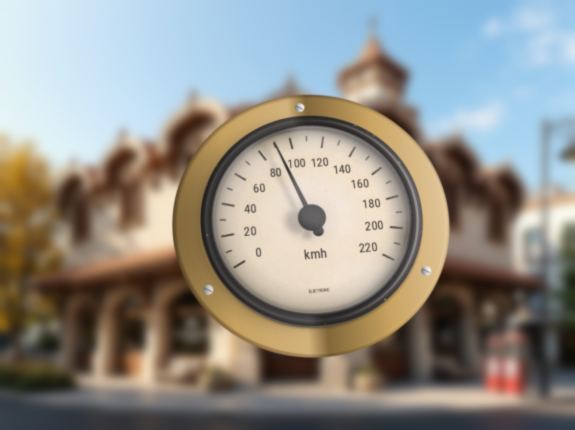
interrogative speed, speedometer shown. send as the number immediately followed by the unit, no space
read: 90km/h
